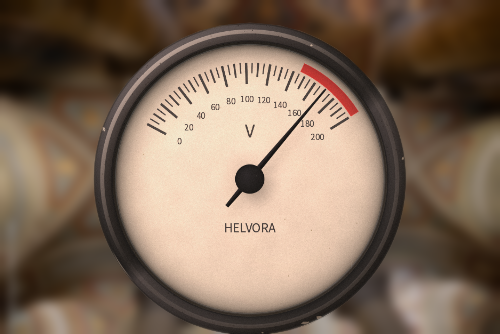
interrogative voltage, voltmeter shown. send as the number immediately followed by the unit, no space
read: 170V
